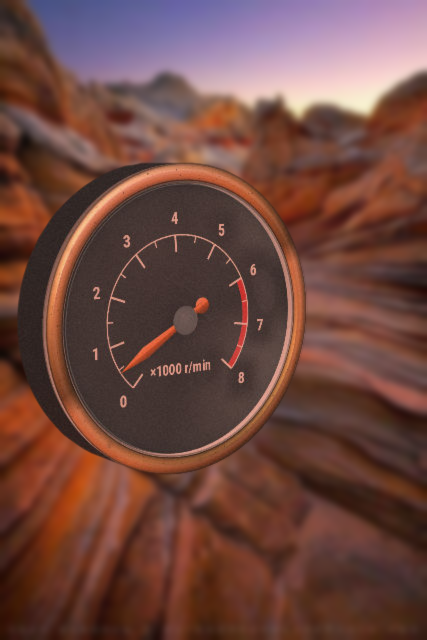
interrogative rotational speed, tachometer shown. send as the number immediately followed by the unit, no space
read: 500rpm
